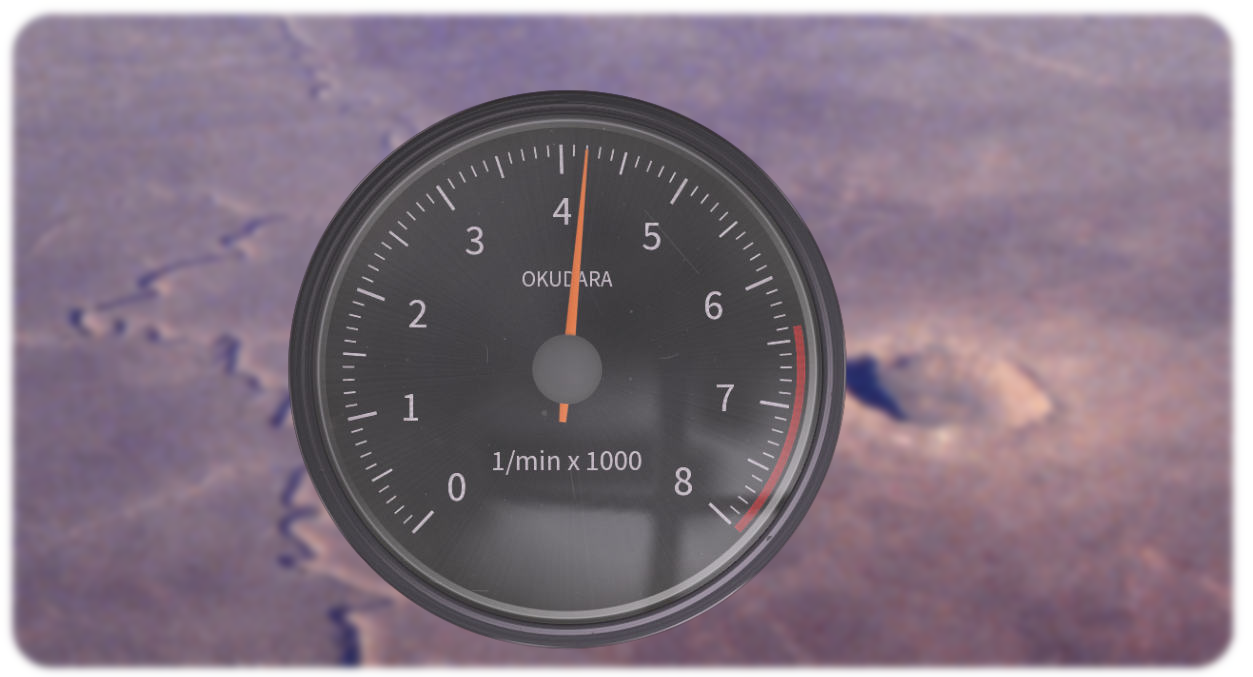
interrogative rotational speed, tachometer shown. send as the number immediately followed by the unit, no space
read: 4200rpm
